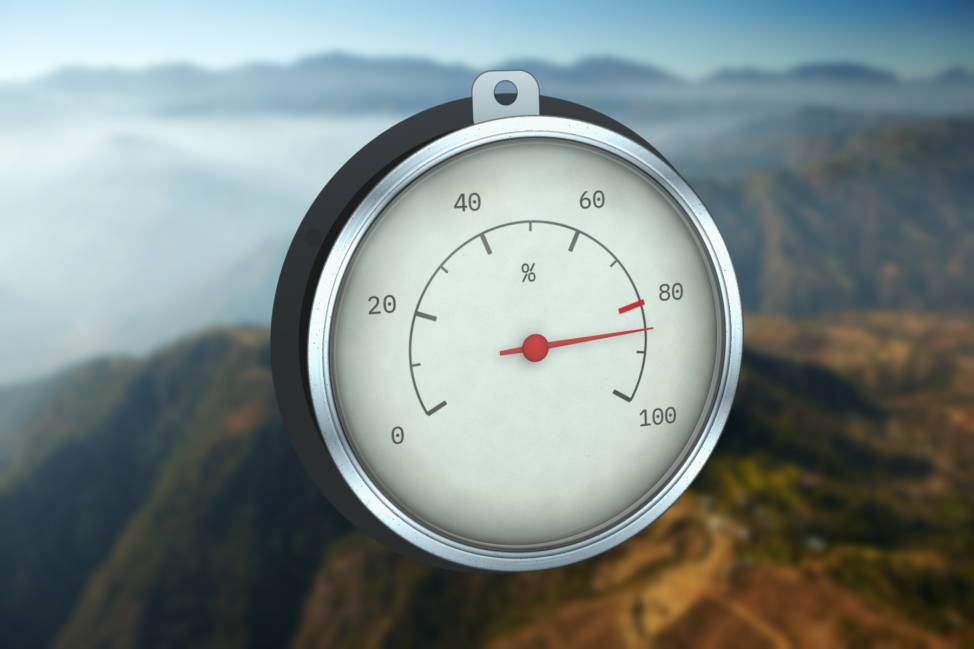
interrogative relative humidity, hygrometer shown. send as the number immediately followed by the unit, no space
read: 85%
